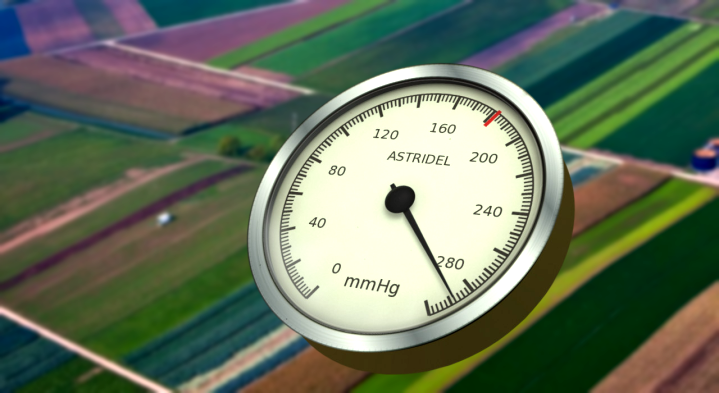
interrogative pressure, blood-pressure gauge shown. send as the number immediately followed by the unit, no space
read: 288mmHg
